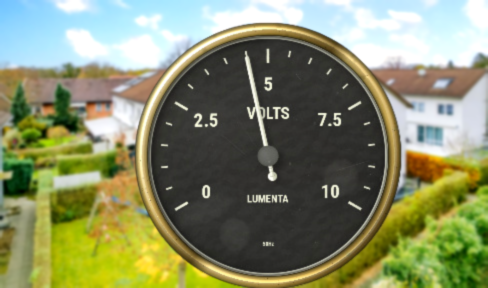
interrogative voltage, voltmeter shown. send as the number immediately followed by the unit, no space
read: 4.5V
